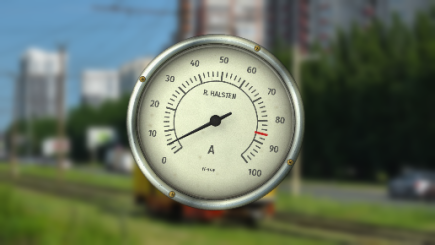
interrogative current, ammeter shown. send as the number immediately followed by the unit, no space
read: 4A
